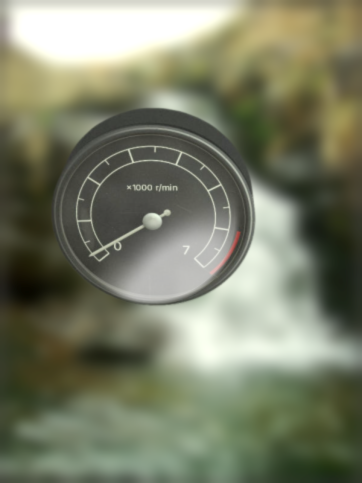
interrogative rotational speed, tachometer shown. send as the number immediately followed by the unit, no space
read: 250rpm
